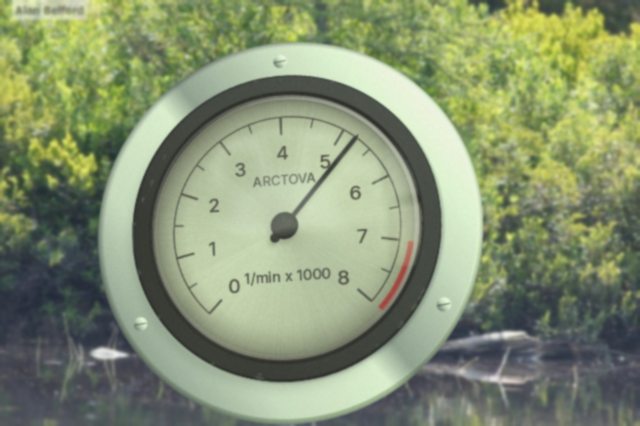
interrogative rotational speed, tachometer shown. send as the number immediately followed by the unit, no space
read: 5250rpm
